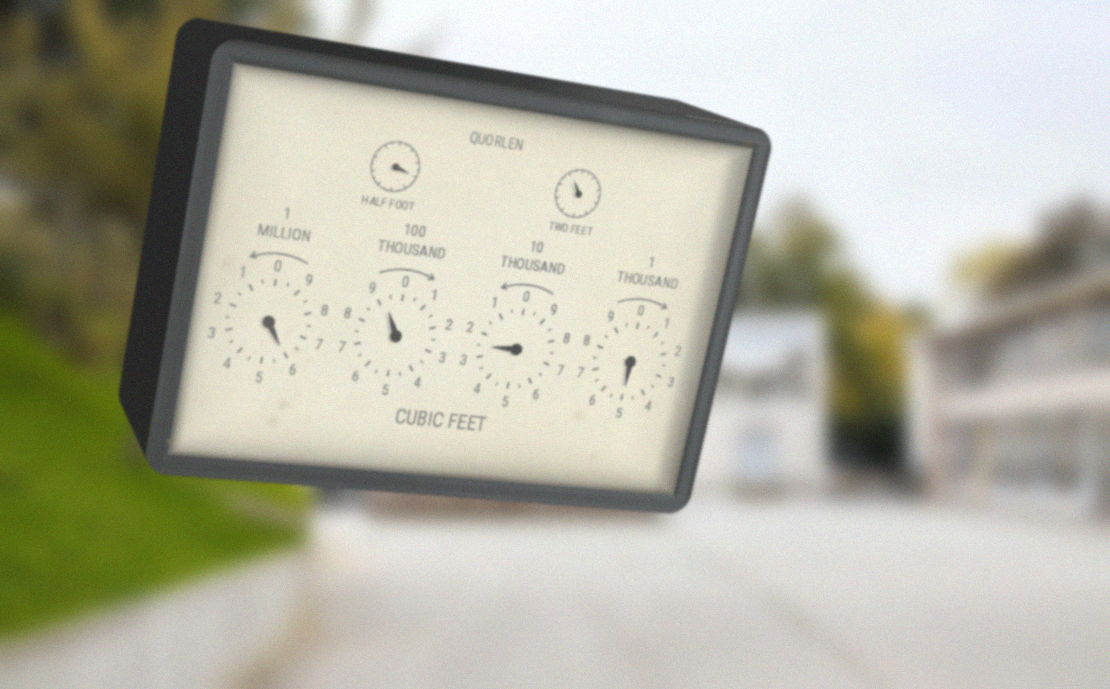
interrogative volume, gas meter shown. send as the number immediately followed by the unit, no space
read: 592500ft³
